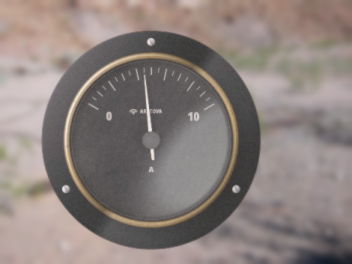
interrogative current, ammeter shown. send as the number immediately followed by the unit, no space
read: 4.5A
